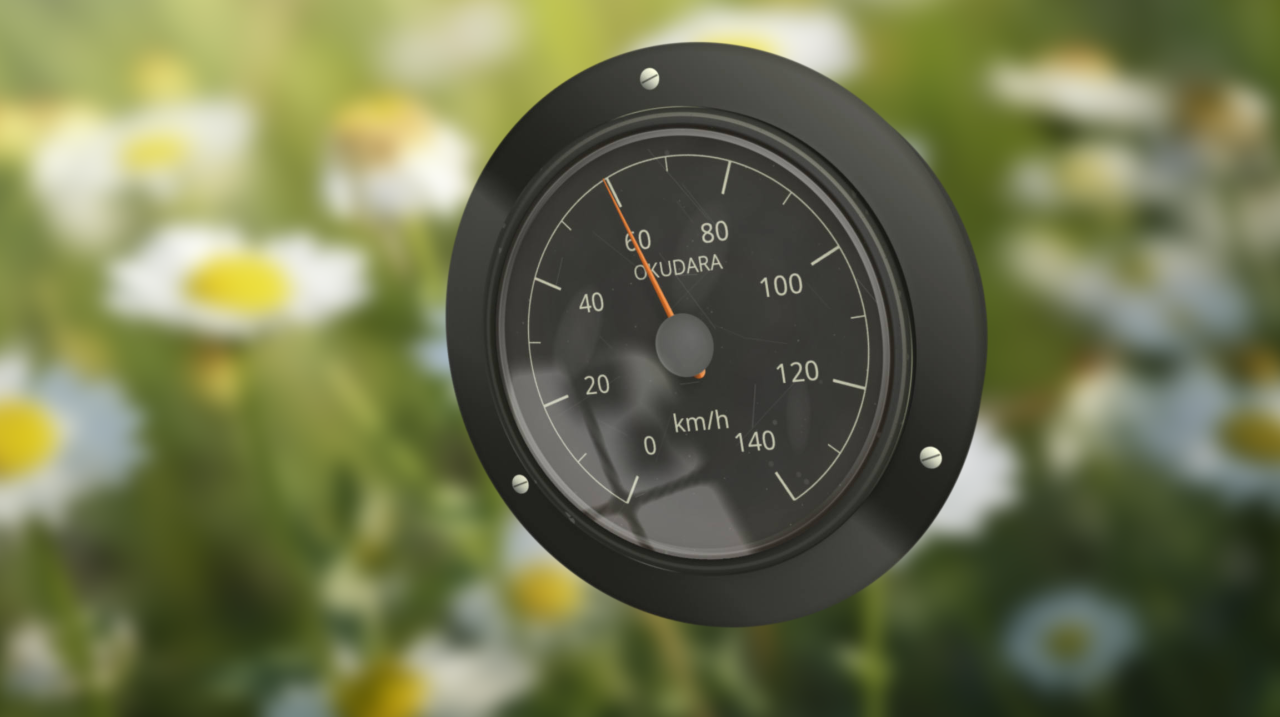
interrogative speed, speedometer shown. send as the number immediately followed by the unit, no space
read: 60km/h
